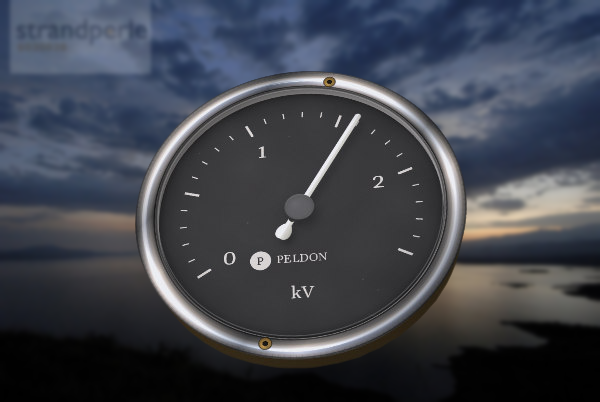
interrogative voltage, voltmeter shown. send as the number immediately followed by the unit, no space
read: 1.6kV
